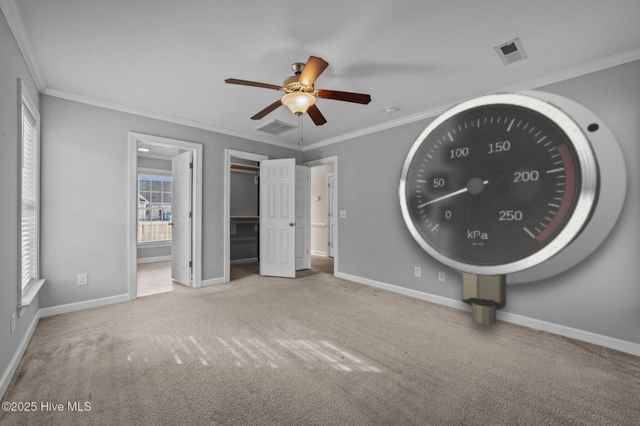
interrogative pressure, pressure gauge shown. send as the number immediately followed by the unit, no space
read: 25kPa
